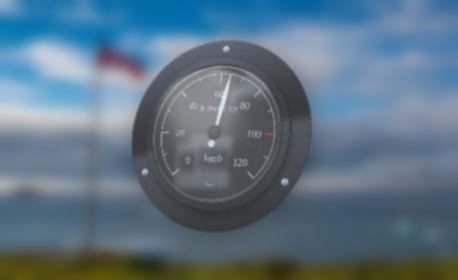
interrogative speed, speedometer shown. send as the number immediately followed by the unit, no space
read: 65km/h
